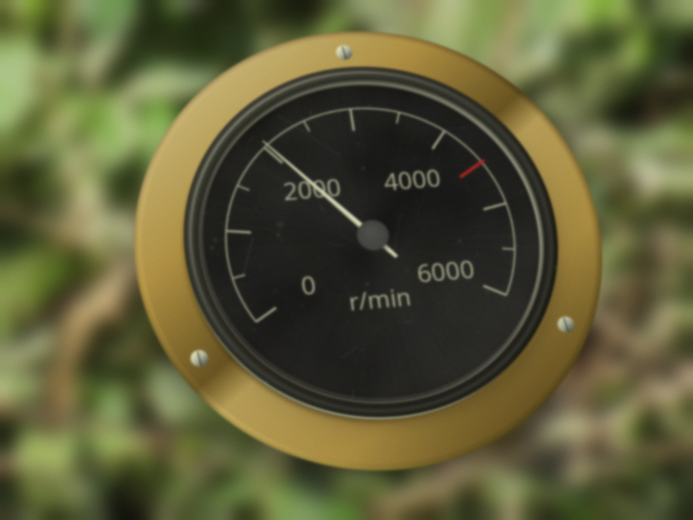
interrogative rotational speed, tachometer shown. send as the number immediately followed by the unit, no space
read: 2000rpm
